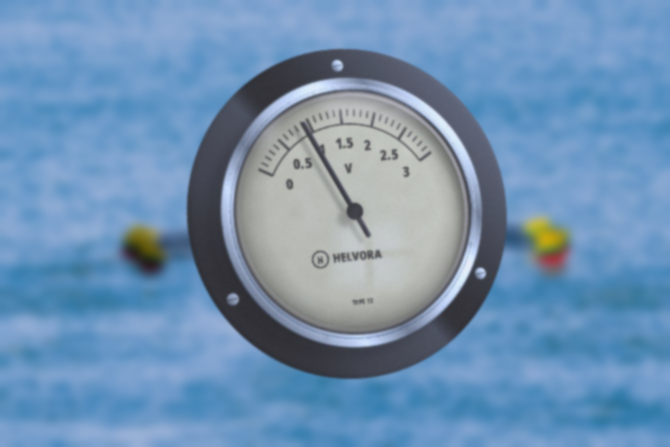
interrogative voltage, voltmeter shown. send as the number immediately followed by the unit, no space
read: 0.9V
